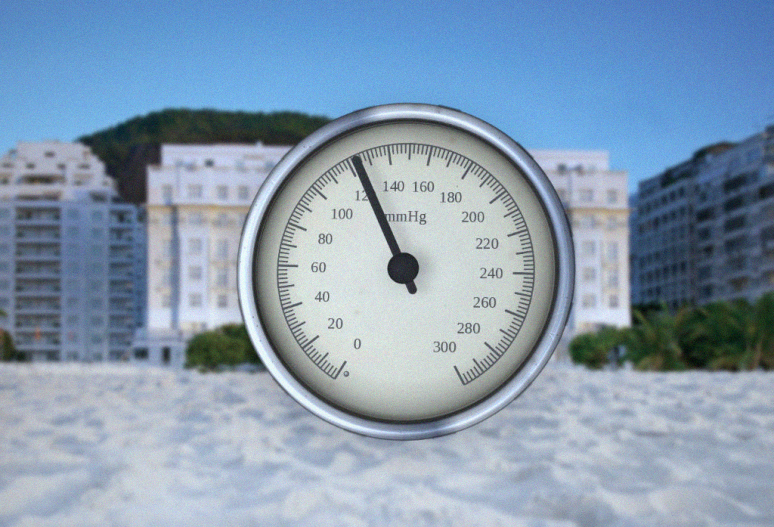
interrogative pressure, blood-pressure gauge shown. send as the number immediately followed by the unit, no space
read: 124mmHg
